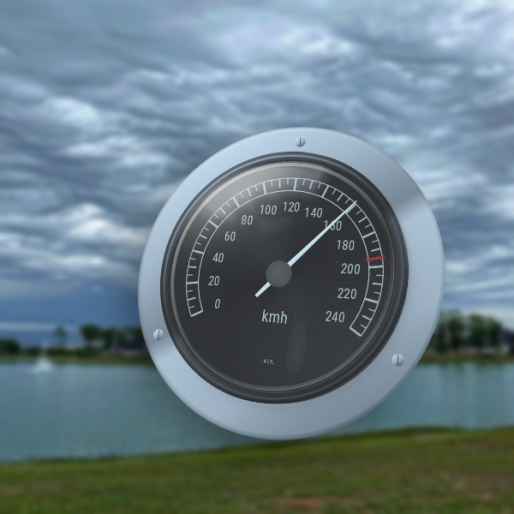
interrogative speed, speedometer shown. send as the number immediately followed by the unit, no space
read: 160km/h
